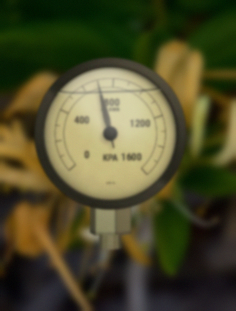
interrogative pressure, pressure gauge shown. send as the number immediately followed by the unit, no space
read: 700kPa
